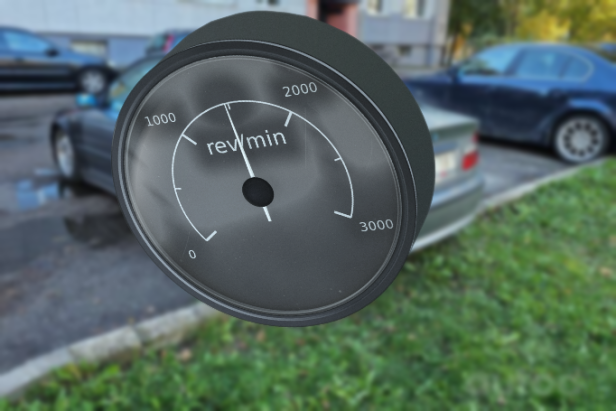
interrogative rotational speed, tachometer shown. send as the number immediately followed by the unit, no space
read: 1500rpm
